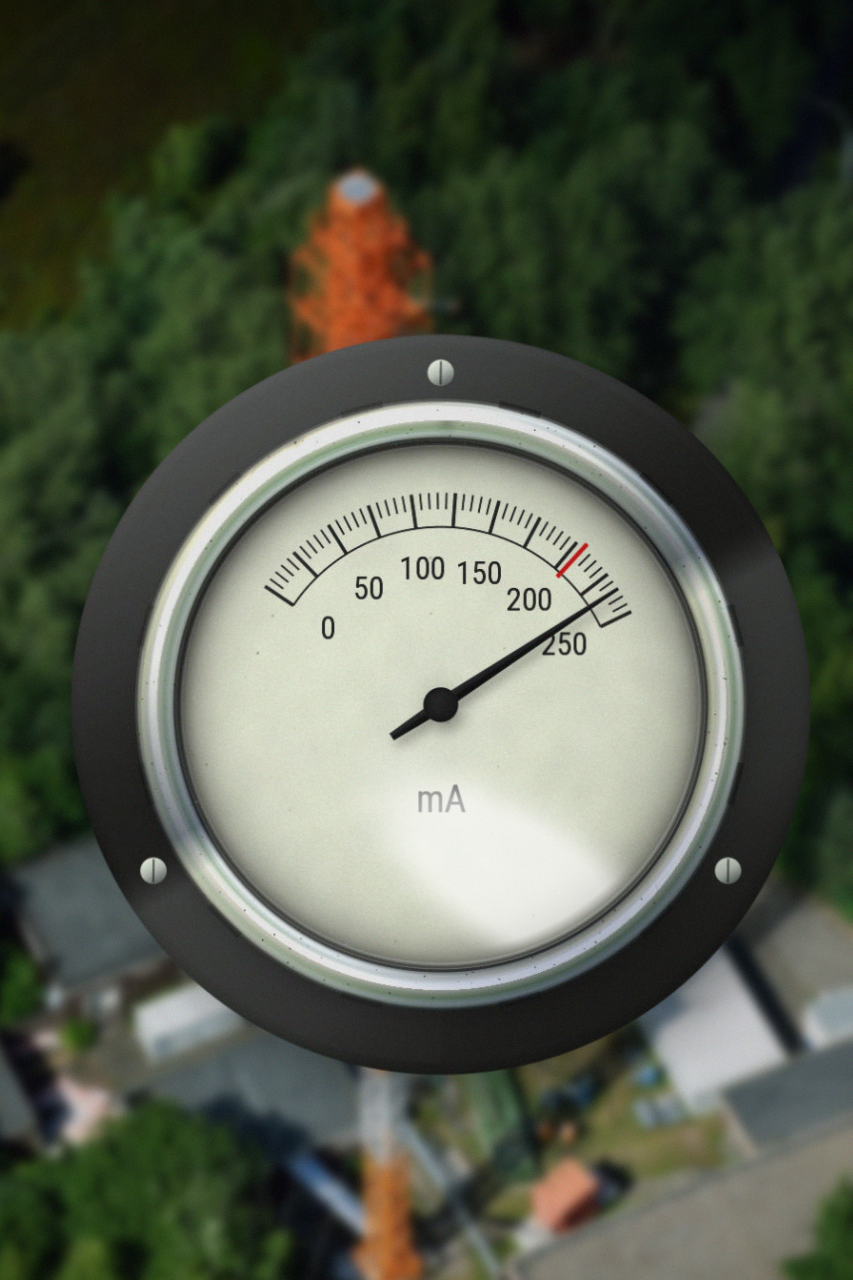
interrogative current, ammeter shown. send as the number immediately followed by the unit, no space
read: 235mA
